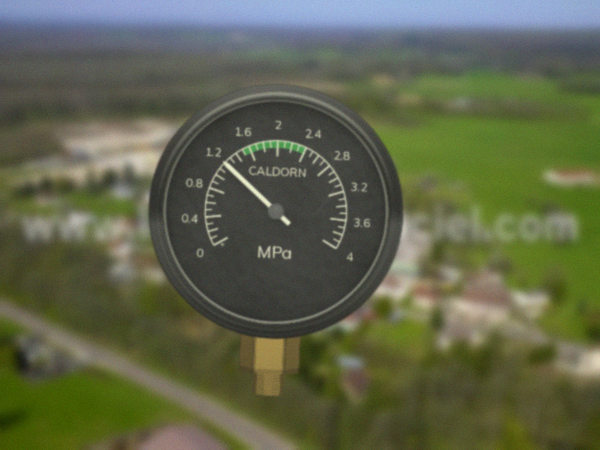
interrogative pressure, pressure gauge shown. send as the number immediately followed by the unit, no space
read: 1.2MPa
